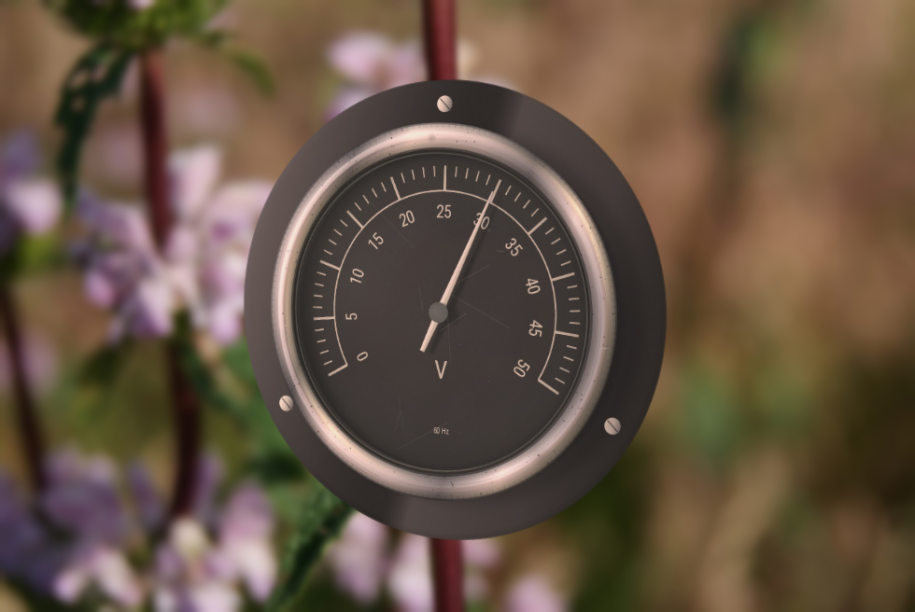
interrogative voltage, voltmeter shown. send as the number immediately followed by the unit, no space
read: 30V
